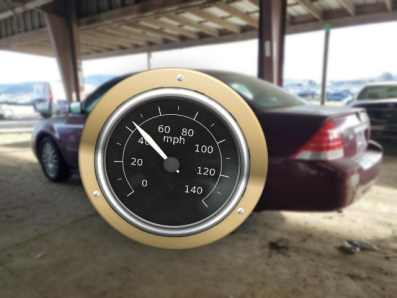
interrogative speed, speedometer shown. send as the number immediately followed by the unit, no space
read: 45mph
